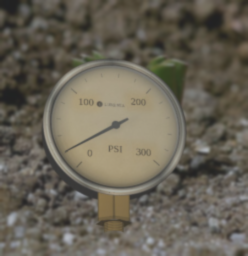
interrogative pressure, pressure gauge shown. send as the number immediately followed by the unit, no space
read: 20psi
